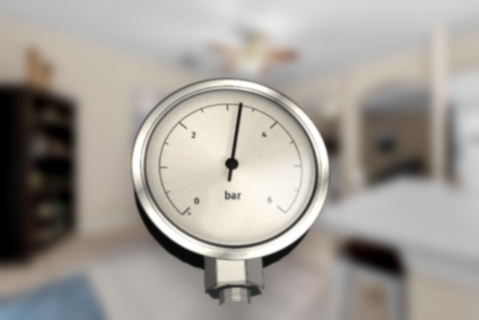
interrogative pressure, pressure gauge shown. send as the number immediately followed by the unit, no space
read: 3.25bar
